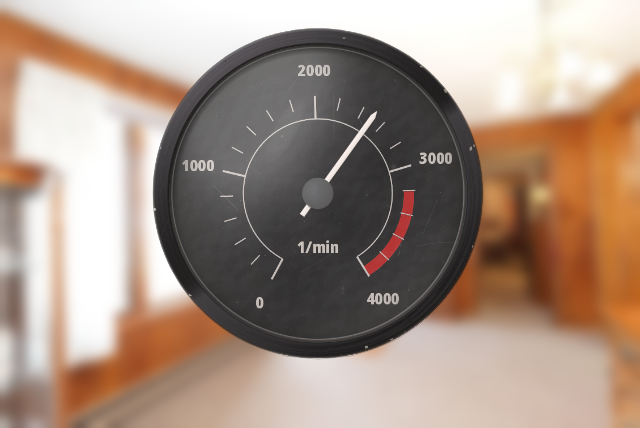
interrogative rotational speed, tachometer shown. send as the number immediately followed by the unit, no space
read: 2500rpm
